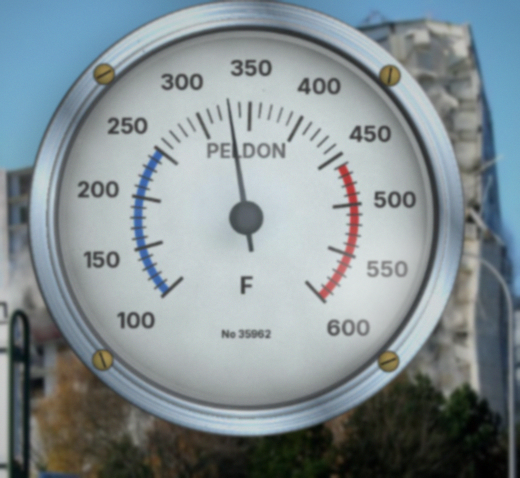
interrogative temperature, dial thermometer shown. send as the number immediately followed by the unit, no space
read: 330°F
